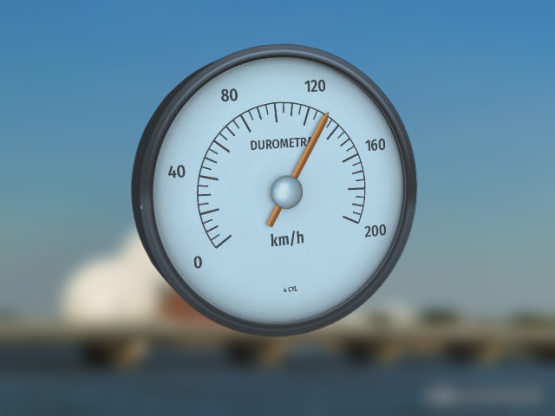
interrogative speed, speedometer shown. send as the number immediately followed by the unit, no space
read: 130km/h
